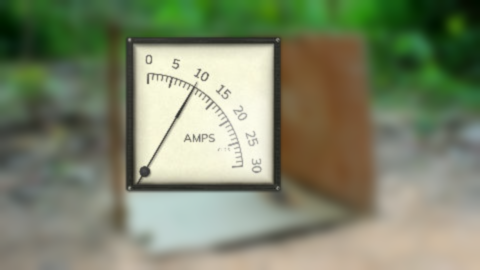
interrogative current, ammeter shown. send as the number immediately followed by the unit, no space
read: 10A
